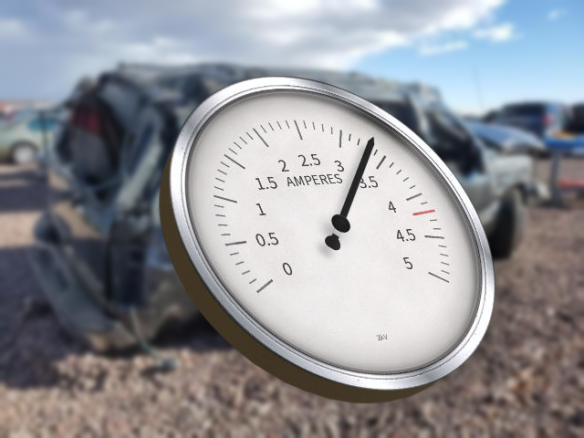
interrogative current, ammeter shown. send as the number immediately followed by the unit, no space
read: 3.3A
